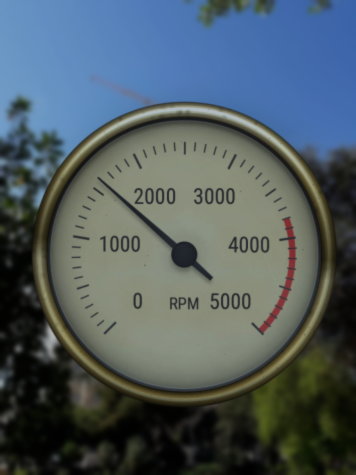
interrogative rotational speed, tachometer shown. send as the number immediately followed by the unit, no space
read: 1600rpm
